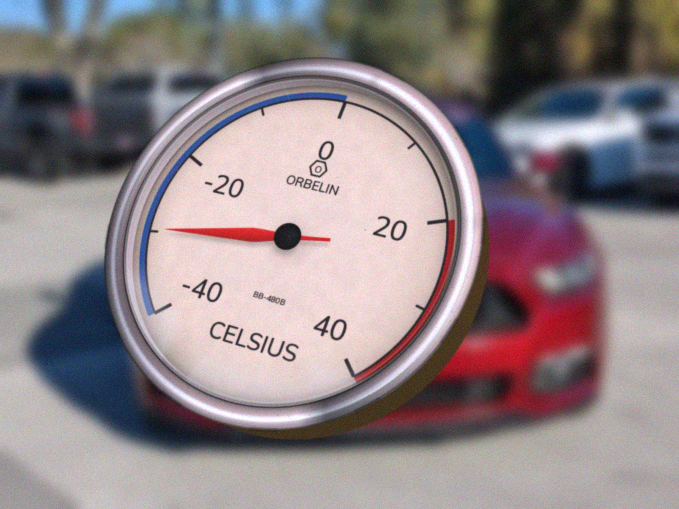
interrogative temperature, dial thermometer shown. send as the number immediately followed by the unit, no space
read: -30°C
